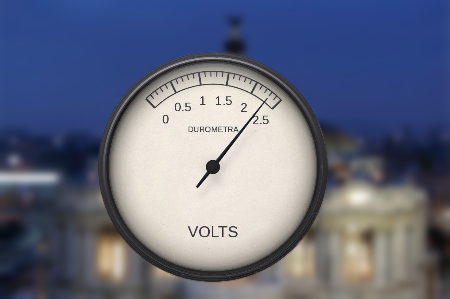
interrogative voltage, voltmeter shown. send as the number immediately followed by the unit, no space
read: 2.3V
